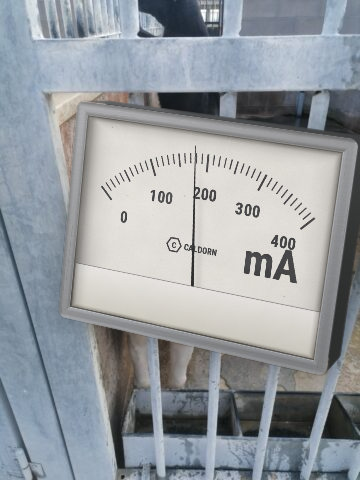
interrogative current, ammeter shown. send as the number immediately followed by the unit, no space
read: 180mA
